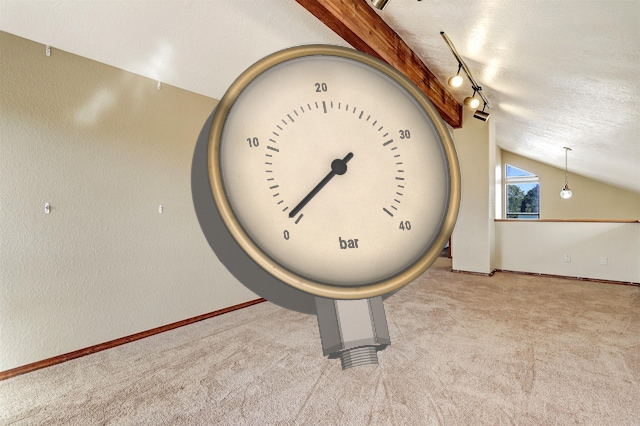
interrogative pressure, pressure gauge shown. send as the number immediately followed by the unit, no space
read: 1bar
